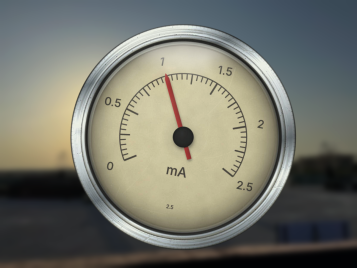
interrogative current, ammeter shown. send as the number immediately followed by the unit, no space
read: 1mA
